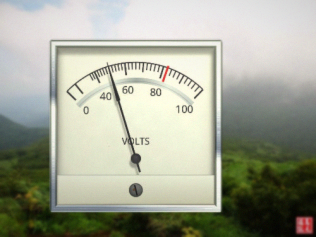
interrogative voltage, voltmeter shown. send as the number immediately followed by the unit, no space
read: 50V
